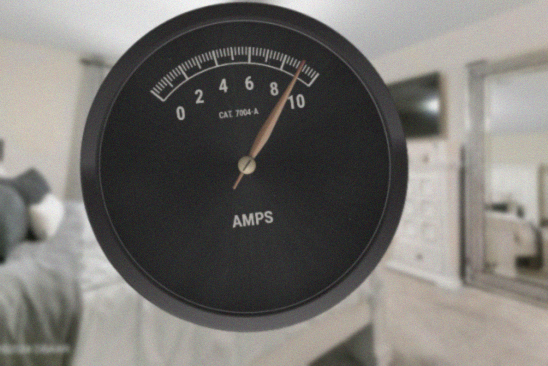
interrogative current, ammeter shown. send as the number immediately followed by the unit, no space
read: 9A
